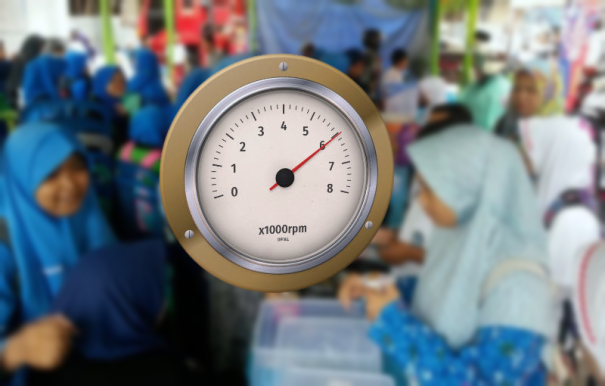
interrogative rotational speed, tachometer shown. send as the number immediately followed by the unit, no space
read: 6000rpm
